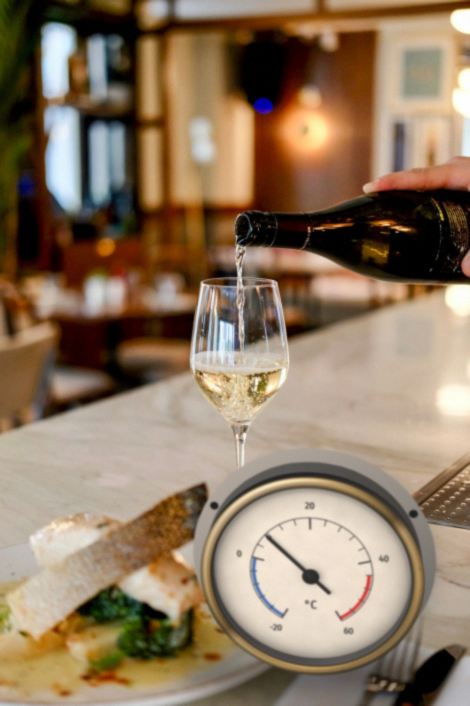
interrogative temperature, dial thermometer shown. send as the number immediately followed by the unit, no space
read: 8°C
